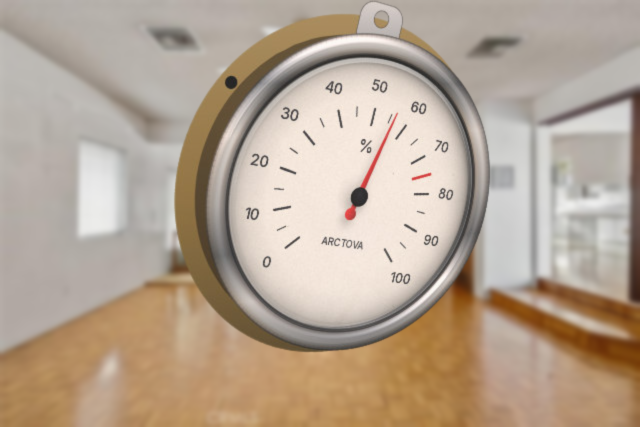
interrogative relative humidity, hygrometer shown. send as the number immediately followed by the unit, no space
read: 55%
